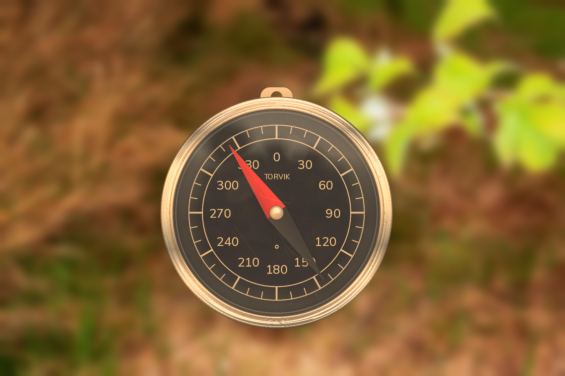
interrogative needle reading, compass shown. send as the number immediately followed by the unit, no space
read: 325°
